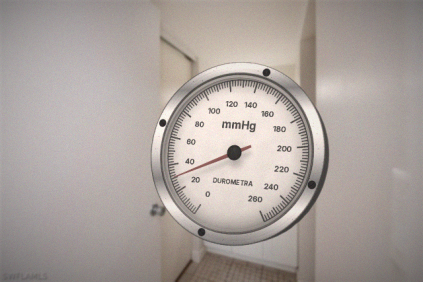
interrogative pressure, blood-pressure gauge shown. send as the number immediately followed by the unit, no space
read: 30mmHg
